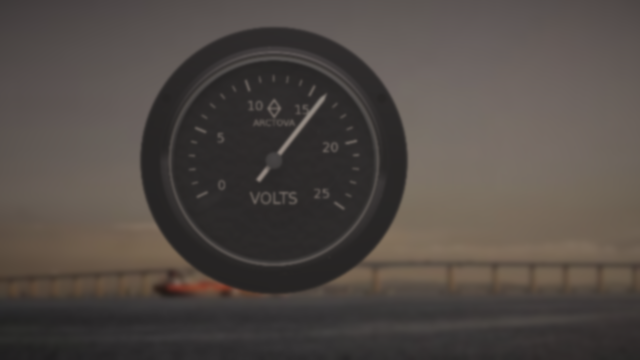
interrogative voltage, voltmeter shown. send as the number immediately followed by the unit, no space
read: 16V
